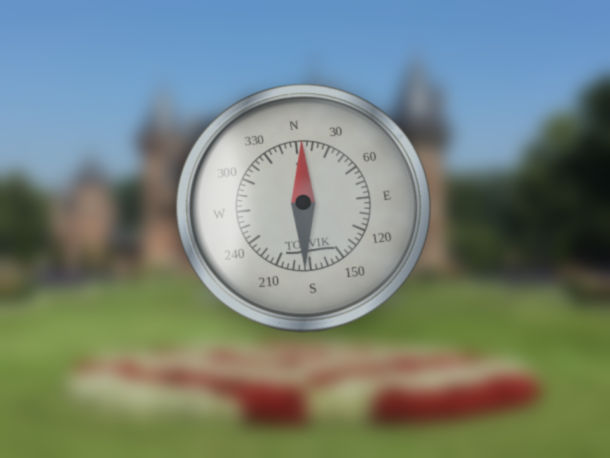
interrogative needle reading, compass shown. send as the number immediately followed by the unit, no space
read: 5°
